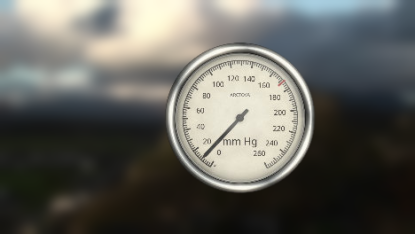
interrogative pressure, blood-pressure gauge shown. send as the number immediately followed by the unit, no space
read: 10mmHg
